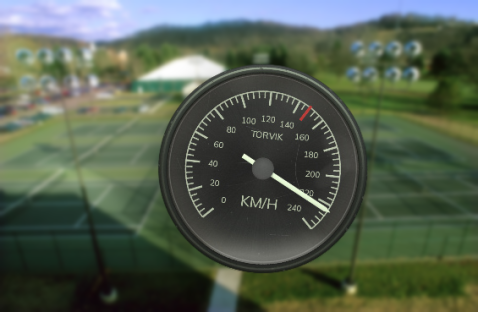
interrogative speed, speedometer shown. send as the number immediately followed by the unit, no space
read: 224km/h
